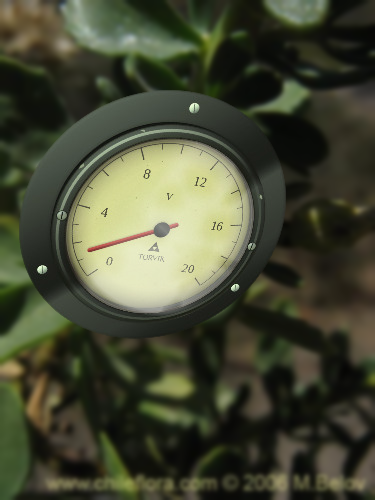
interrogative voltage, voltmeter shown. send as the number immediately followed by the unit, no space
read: 1.5V
